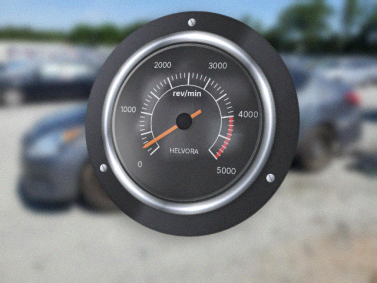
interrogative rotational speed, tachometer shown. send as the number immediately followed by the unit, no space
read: 200rpm
